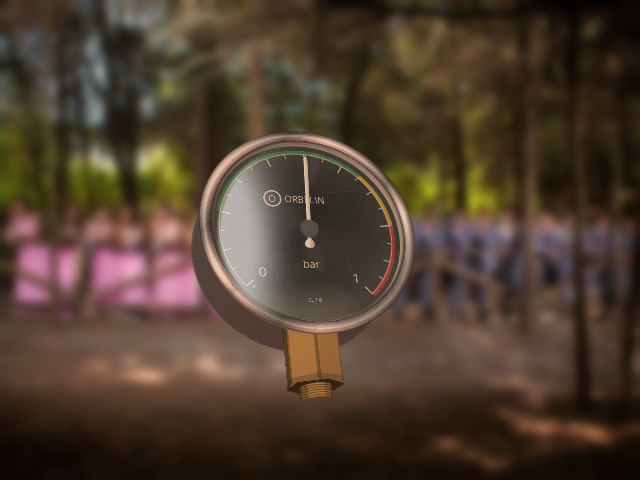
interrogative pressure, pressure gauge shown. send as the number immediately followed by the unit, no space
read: 0.5bar
